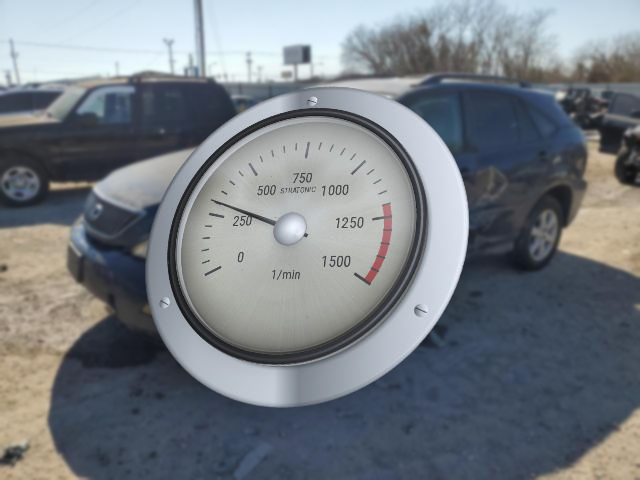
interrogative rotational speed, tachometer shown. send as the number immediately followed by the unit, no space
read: 300rpm
